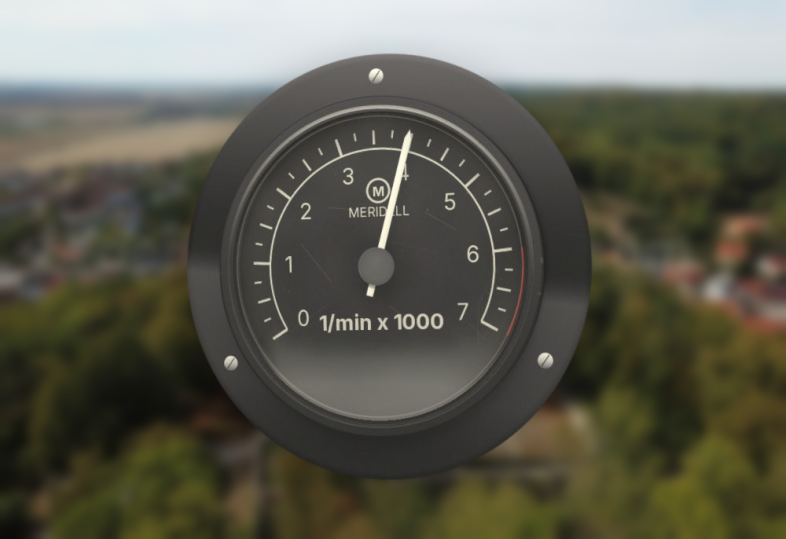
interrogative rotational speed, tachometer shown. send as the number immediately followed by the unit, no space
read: 4000rpm
